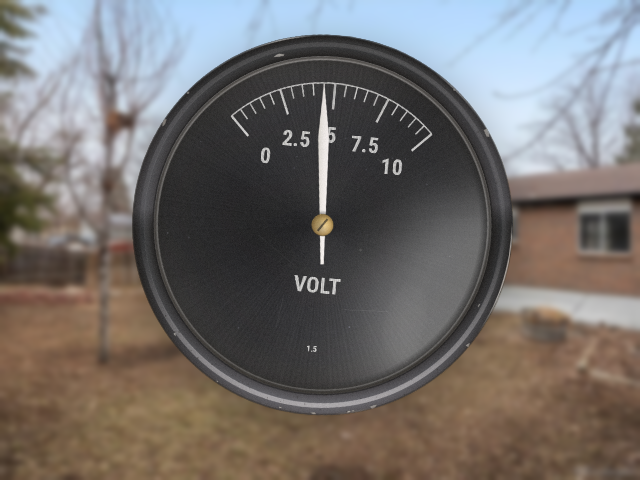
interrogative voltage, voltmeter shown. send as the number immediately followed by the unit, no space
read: 4.5V
